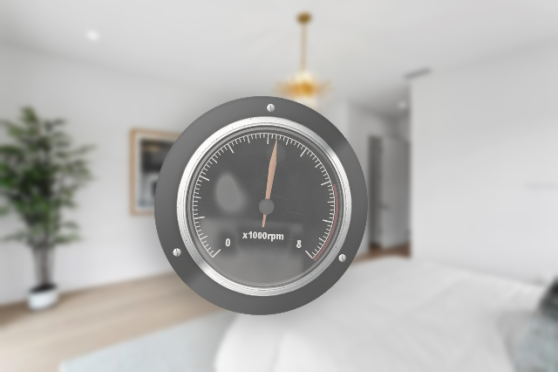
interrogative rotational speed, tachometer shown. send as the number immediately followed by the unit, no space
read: 4200rpm
